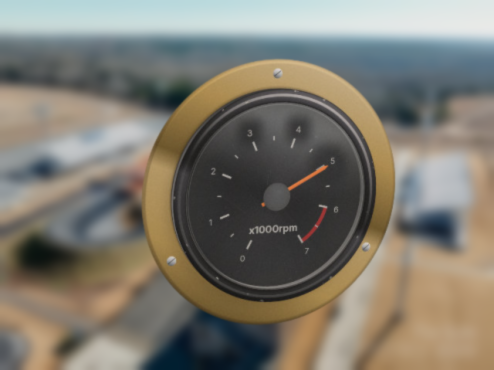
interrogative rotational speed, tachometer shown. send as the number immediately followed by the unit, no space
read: 5000rpm
